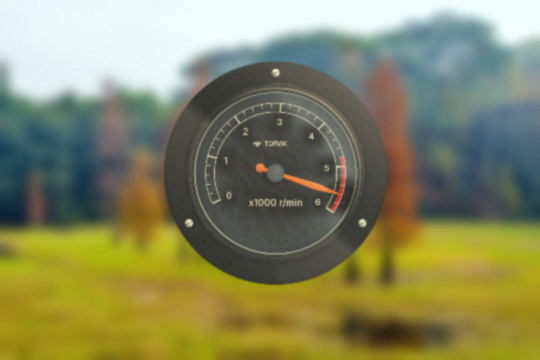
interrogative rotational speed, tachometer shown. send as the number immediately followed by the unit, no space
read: 5600rpm
